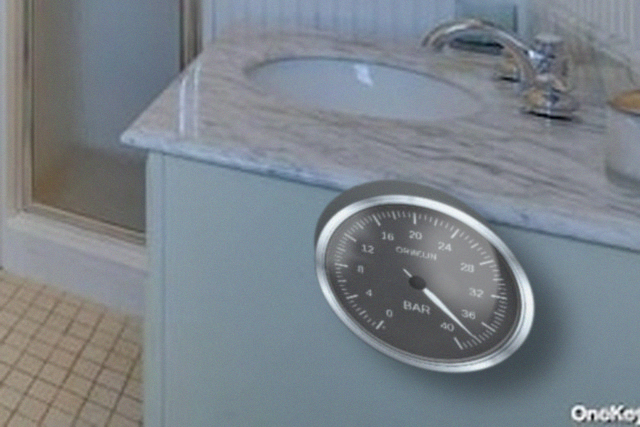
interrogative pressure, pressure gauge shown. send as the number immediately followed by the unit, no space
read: 38bar
